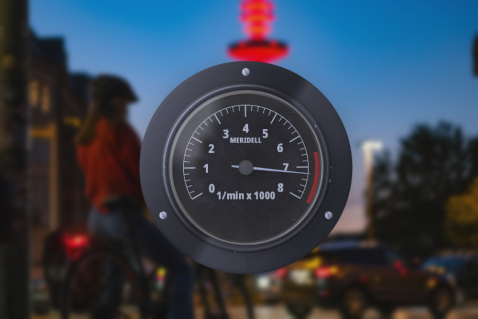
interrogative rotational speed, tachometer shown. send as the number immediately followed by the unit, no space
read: 7200rpm
